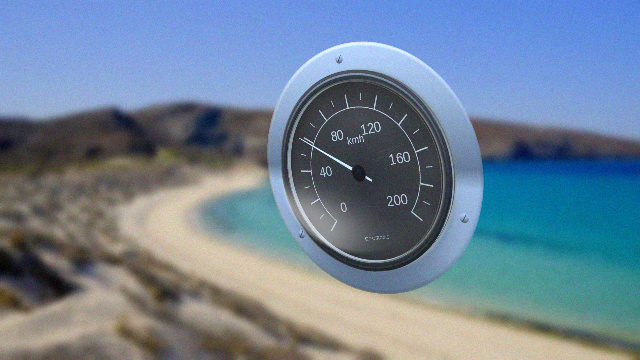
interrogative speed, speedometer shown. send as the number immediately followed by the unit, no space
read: 60km/h
